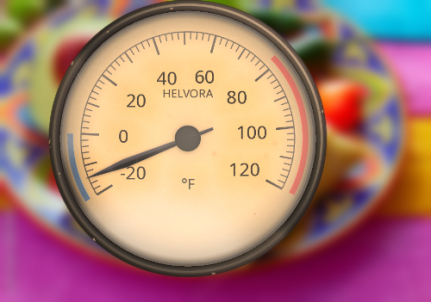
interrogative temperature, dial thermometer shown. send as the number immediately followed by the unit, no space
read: -14°F
